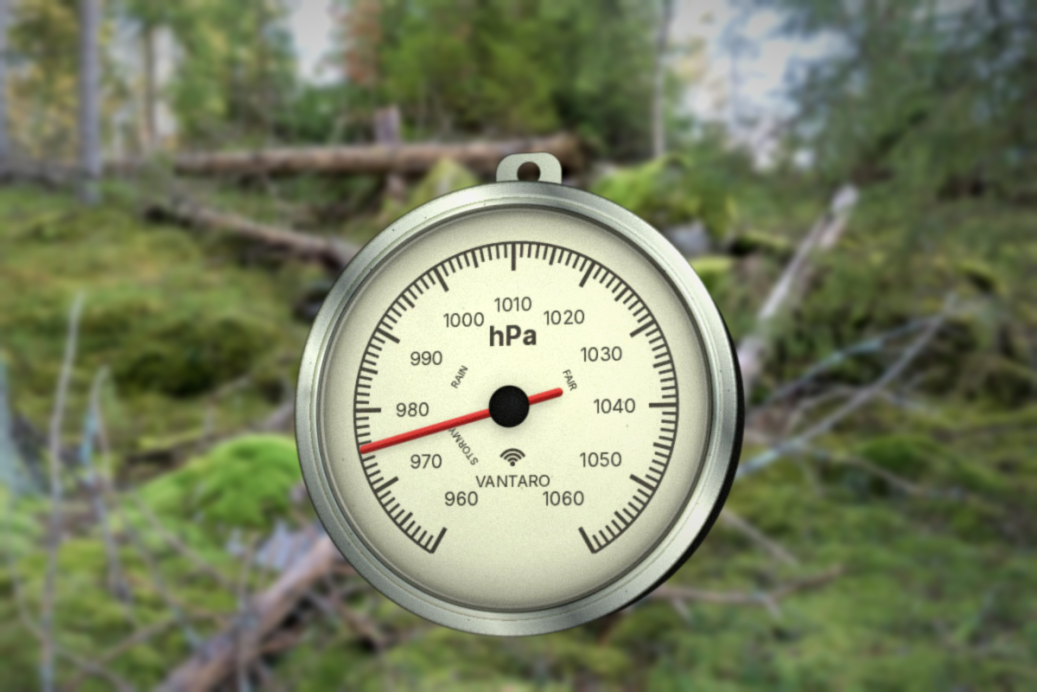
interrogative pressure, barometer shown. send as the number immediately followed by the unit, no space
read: 975hPa
